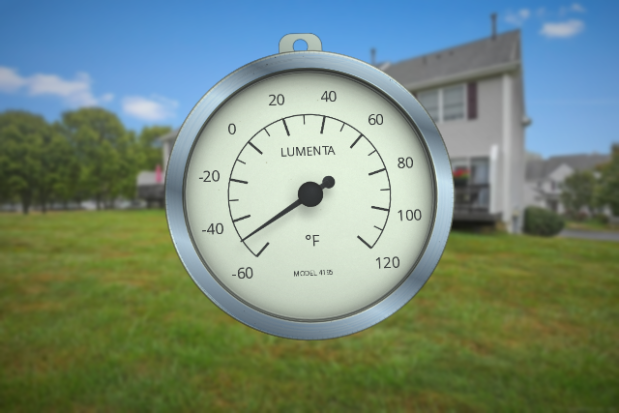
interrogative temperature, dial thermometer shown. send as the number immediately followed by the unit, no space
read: -50°F
